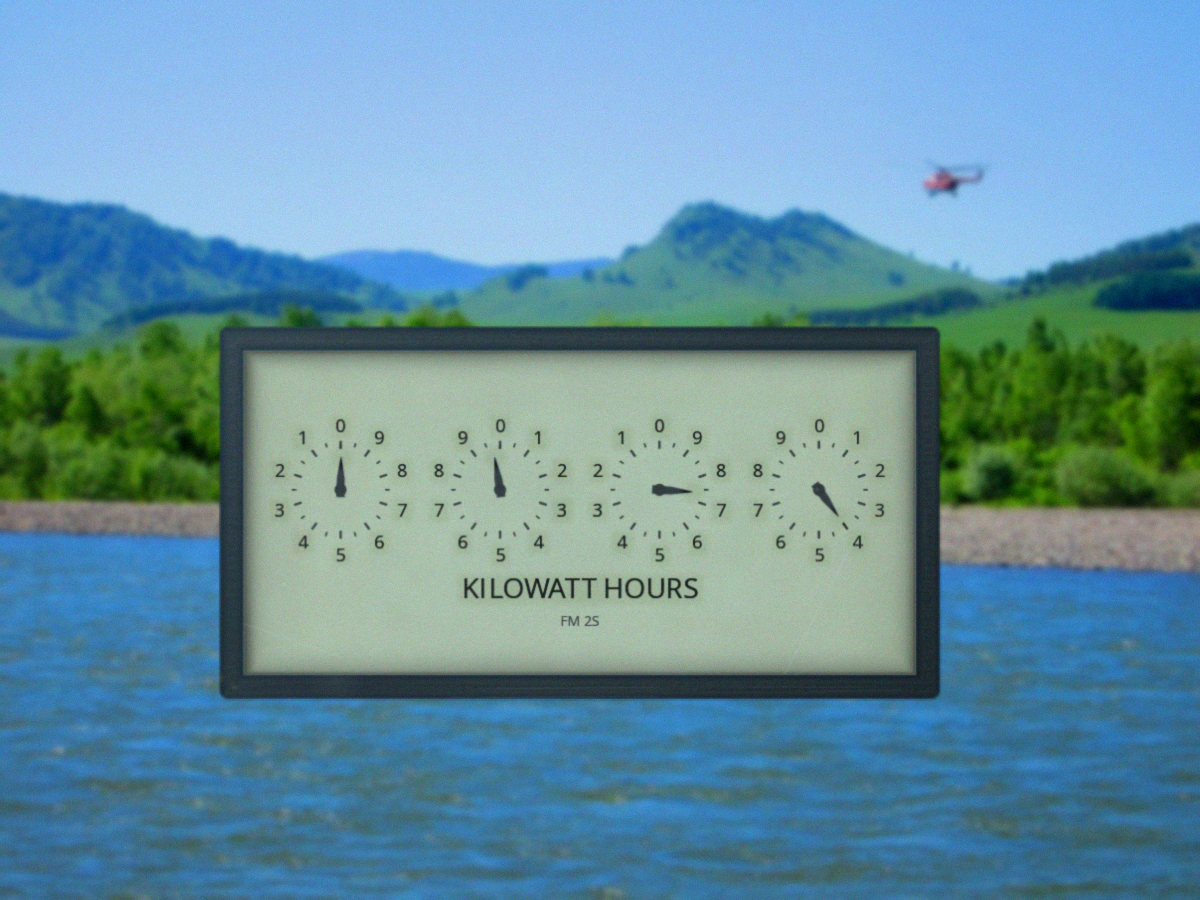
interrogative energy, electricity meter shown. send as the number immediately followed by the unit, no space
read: 9974kWh
